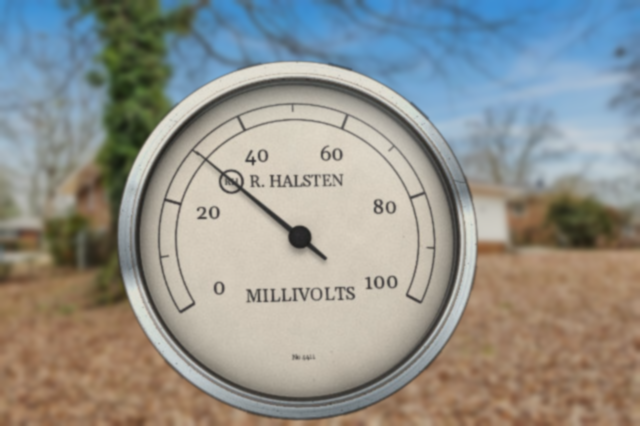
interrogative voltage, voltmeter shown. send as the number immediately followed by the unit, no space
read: 30mV
